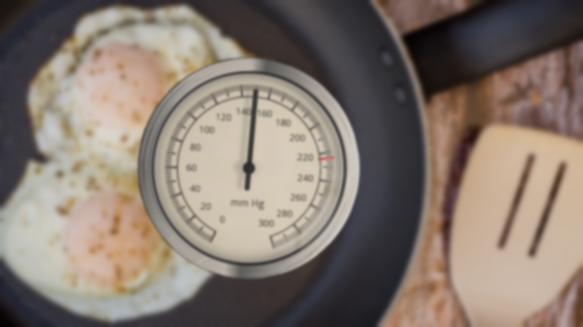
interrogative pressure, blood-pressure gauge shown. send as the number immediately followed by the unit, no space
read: 150mmHg
